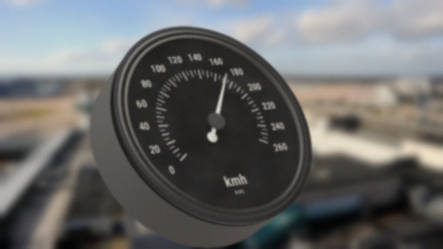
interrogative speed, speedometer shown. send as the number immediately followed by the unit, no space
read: 170km/h
